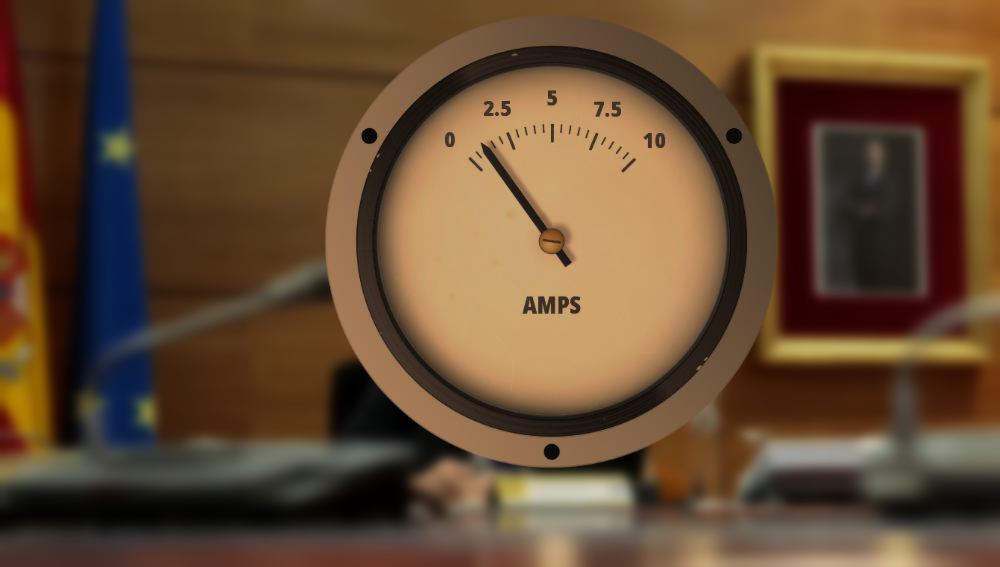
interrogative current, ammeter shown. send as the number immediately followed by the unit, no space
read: 1A
